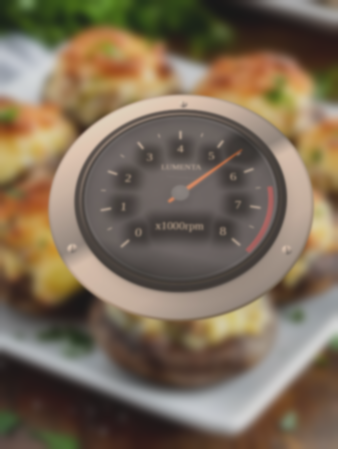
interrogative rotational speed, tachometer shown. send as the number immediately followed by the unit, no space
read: 5500rpm
